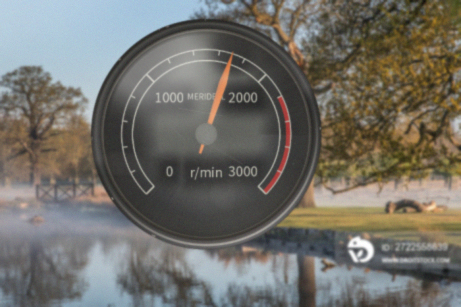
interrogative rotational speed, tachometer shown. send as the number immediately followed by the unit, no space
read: 1700rpm
